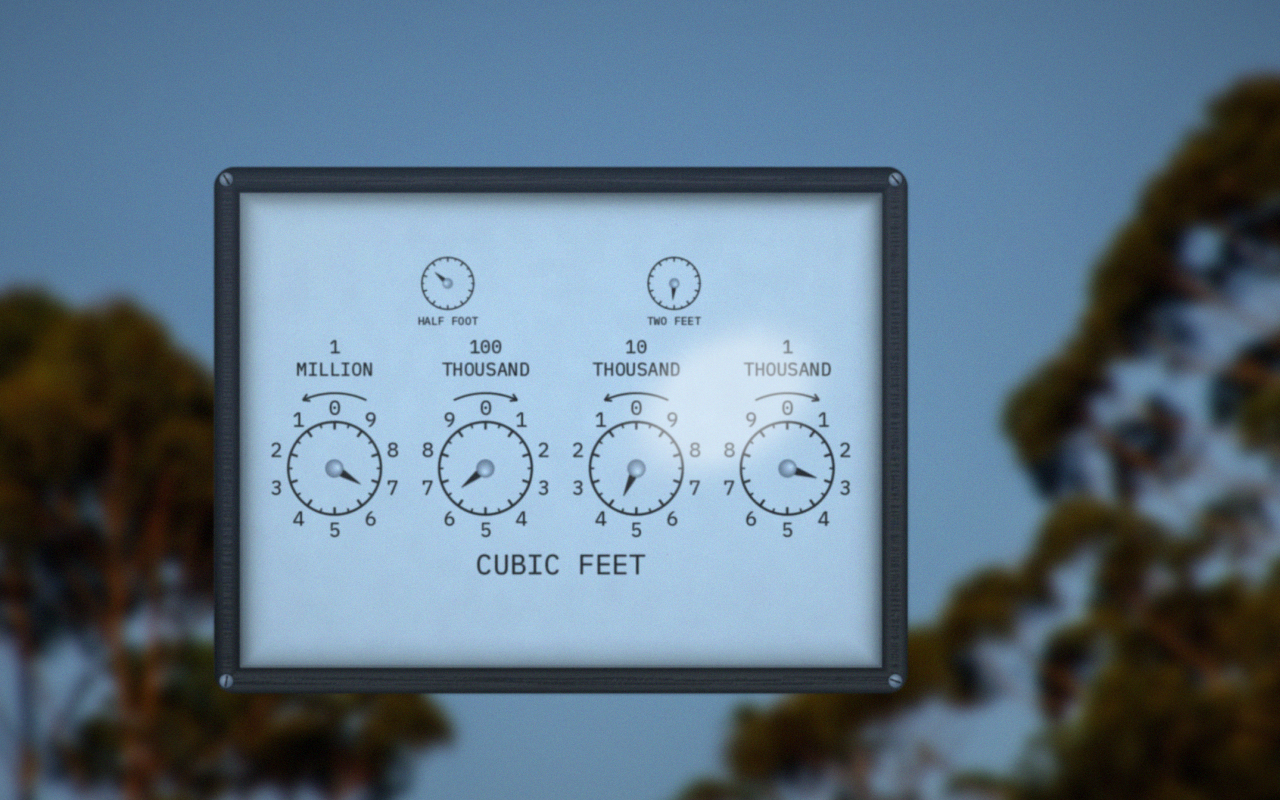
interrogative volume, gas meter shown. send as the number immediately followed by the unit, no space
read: 664300ft³
